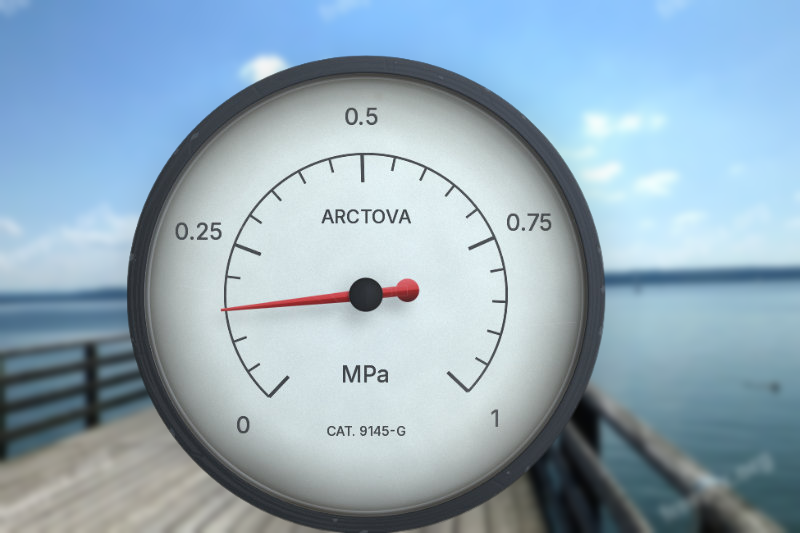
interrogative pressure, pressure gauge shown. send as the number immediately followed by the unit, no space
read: 0.15MPa
